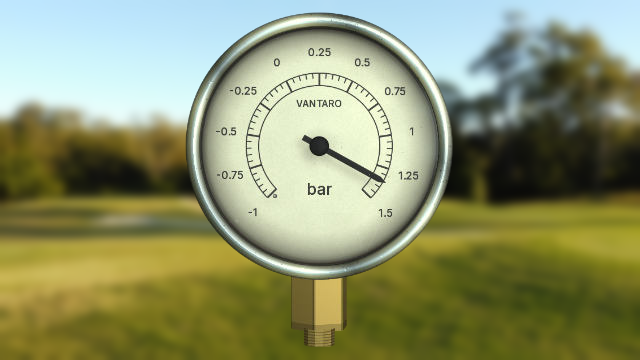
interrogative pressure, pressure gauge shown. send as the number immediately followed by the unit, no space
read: 1.35bar
